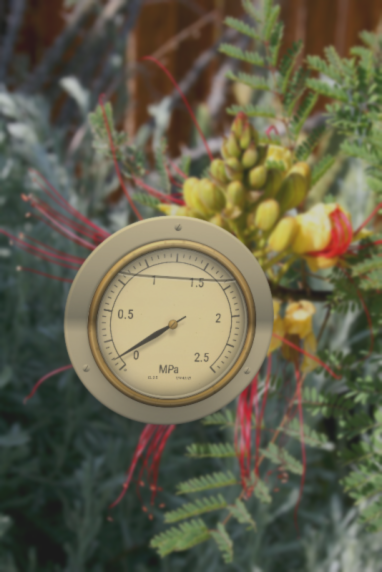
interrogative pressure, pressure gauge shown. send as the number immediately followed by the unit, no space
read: 0.1MPa
